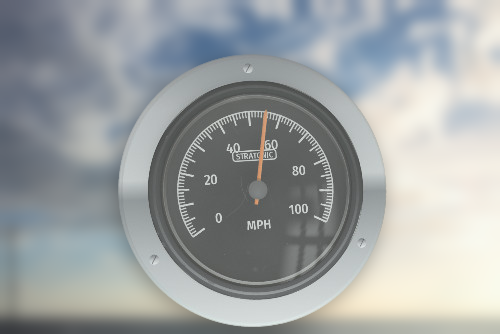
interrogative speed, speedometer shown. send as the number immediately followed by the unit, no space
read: 55mph
